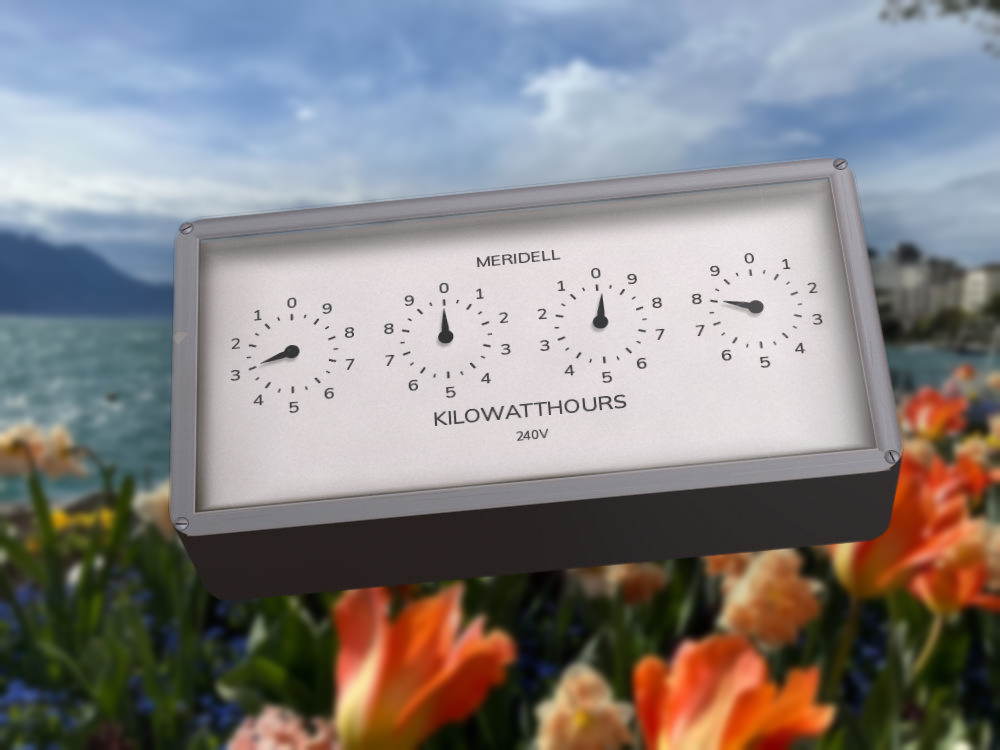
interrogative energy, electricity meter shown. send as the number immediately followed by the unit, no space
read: 2998kWh
